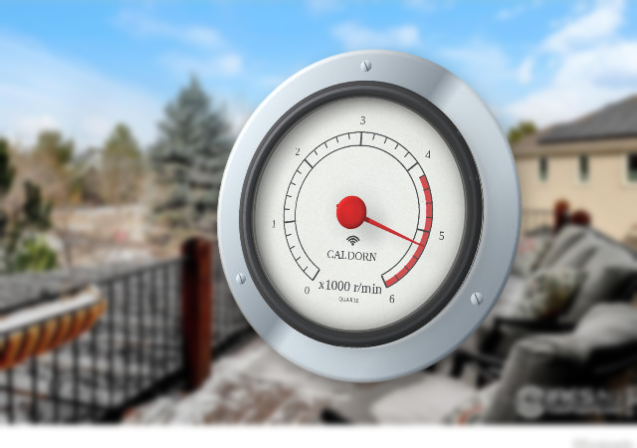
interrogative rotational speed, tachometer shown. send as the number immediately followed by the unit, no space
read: 5200rpm
